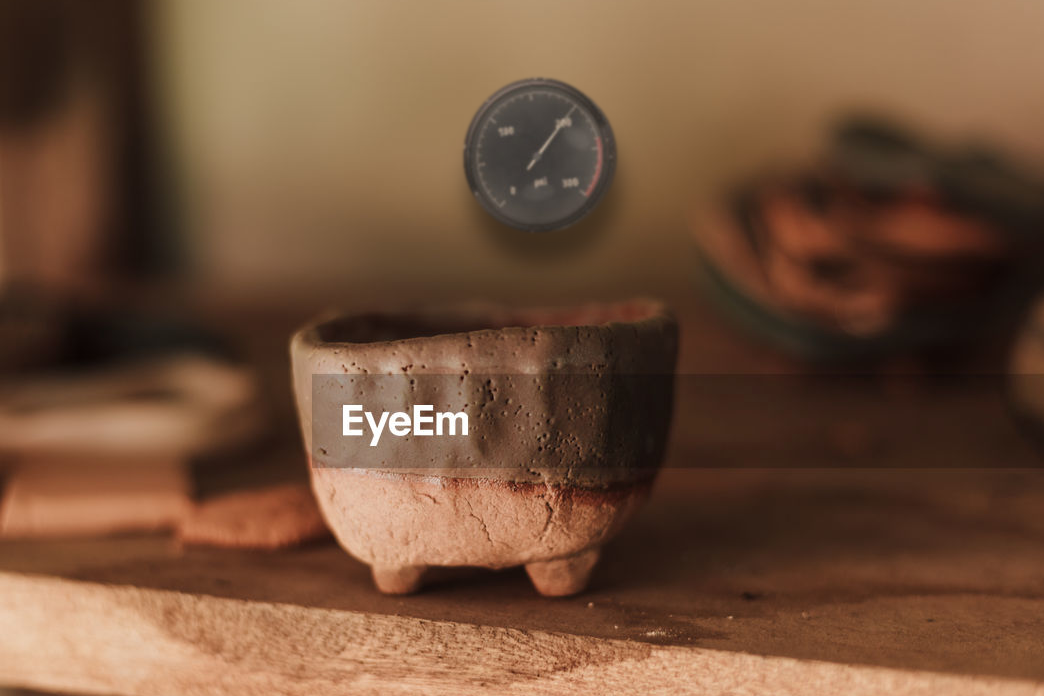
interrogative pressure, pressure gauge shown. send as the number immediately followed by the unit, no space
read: 200psi
